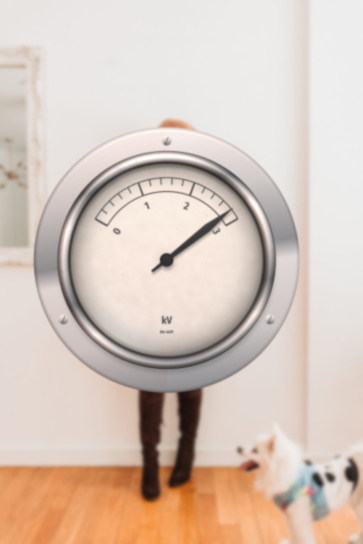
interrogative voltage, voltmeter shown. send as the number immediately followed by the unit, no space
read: 2.8kV
